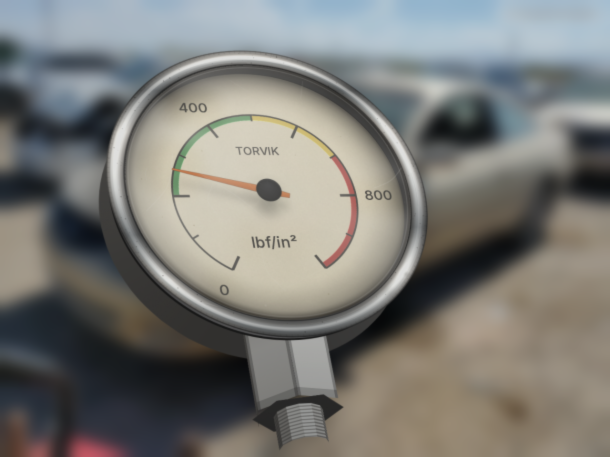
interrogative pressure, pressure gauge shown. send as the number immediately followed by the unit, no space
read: 250psi
